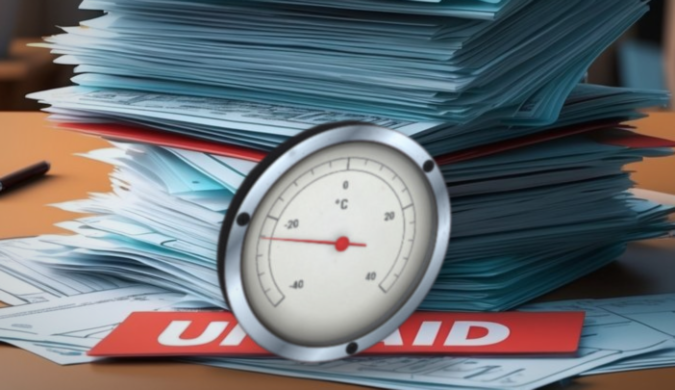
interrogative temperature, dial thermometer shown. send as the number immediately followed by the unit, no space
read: -24°C
